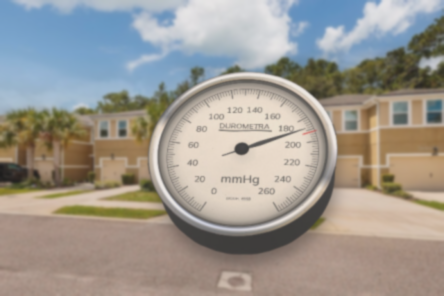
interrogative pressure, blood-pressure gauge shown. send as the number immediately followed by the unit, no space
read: 190mmHg
